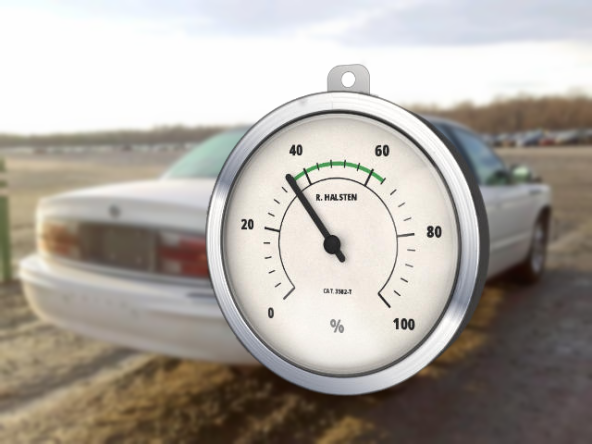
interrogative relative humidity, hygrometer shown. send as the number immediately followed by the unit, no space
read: 36%
